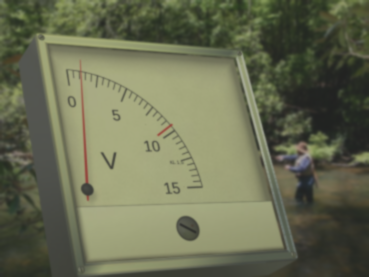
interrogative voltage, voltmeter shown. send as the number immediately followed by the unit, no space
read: 1V
